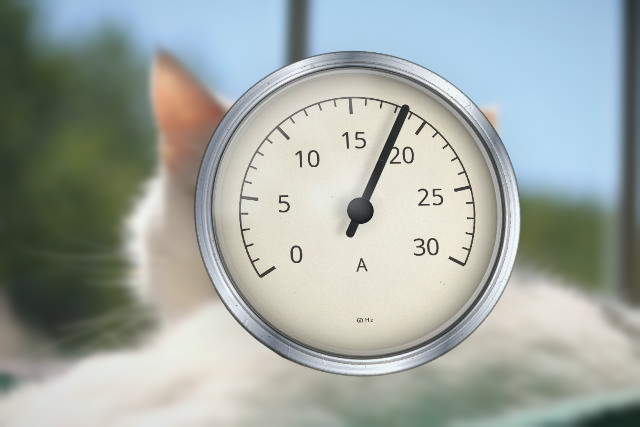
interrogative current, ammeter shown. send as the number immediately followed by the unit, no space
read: 18.5A
